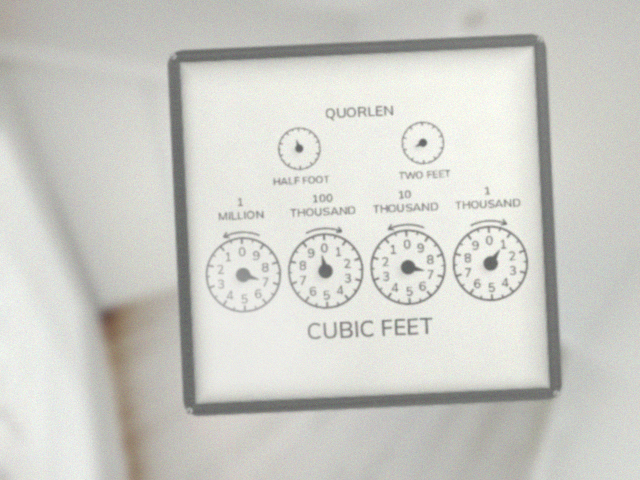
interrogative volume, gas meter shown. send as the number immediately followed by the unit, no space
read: 697100ft³
